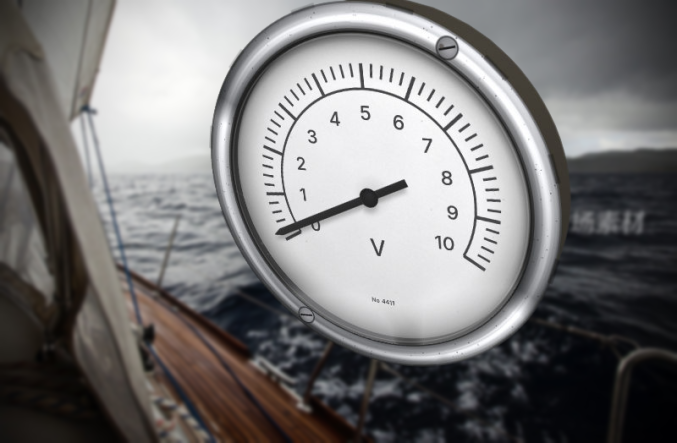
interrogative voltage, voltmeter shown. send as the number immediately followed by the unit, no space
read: 0.2V
